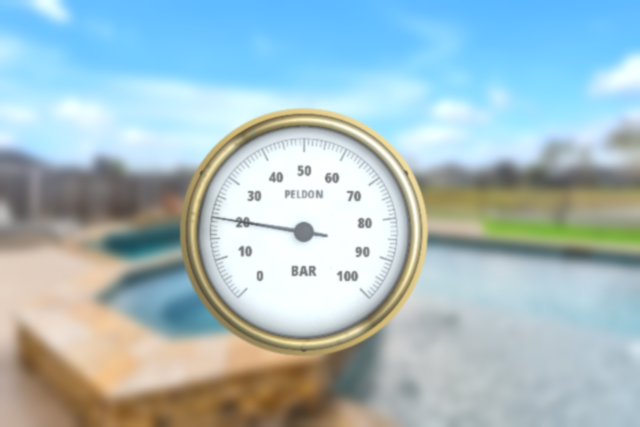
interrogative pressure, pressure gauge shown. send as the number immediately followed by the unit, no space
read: 20bar
